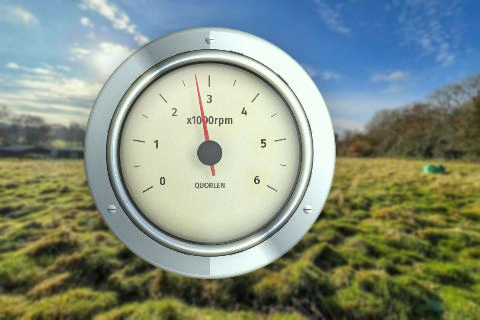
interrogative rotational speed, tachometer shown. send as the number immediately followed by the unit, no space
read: 2750rpm
